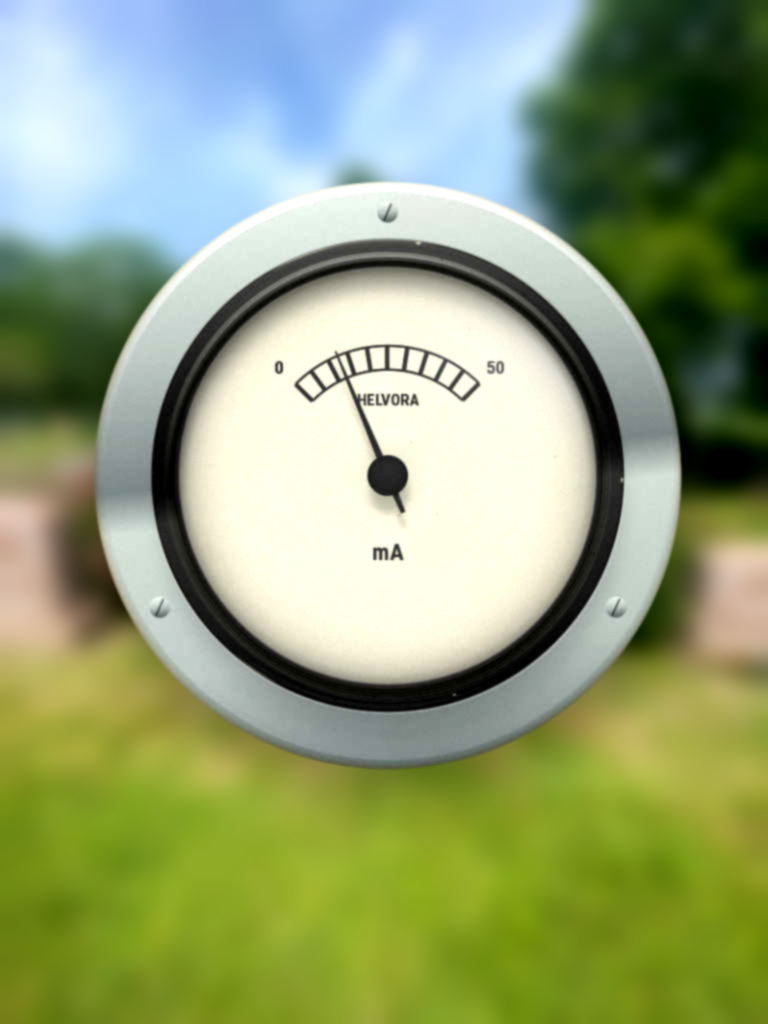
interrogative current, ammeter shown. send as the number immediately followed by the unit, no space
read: 12.5mA
